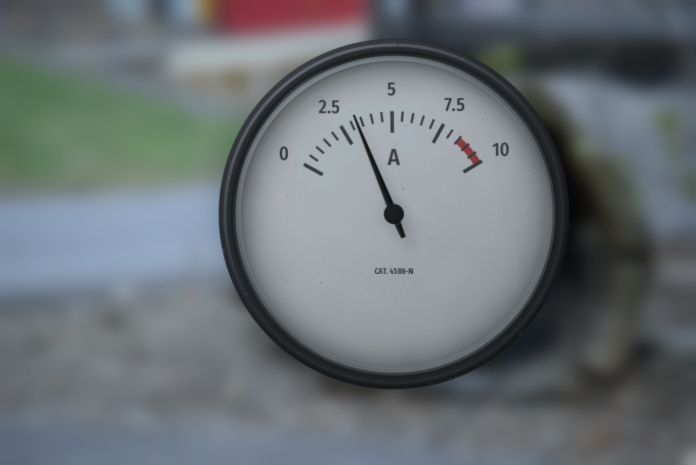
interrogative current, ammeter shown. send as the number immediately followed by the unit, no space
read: 3.25A
